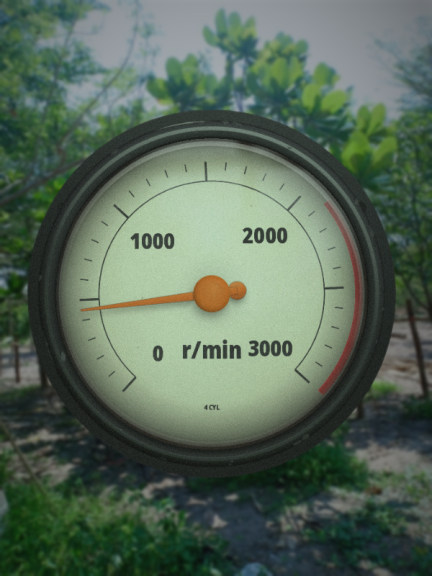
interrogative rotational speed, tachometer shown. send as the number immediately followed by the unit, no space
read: 450rpm
